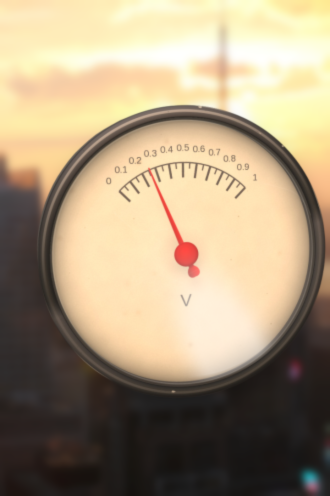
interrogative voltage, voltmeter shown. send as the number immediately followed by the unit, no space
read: 0.25V
